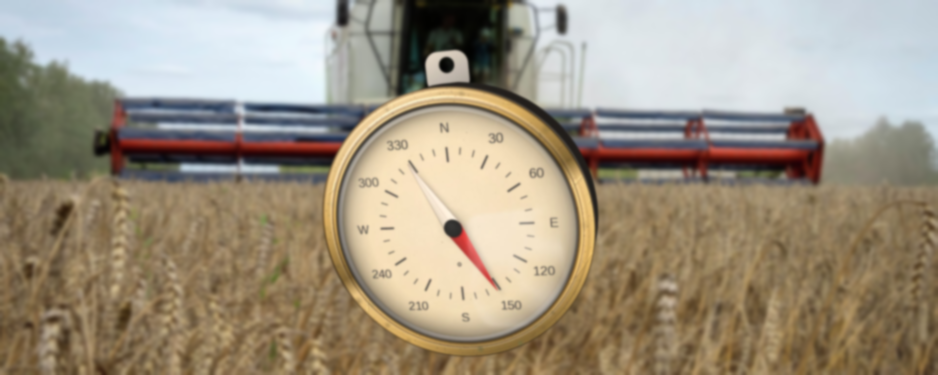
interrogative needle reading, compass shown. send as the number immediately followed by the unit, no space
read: 150°
